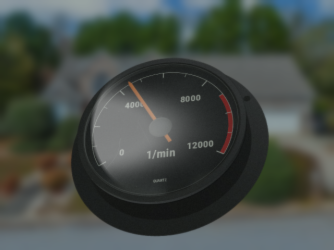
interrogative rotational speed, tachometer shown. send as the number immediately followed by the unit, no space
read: 4500rpm
